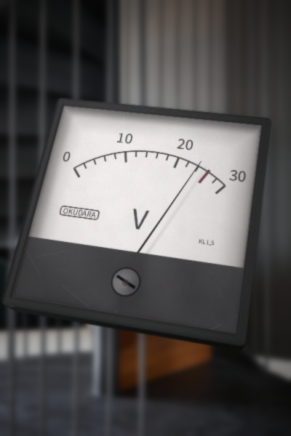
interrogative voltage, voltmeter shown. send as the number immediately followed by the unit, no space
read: 24V
